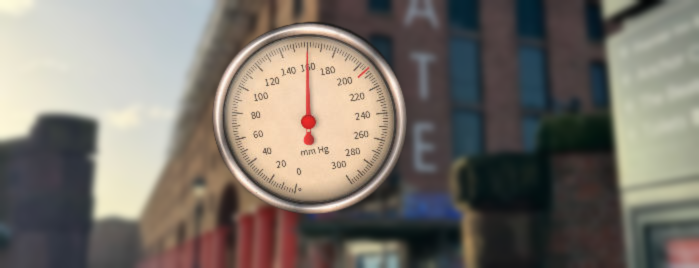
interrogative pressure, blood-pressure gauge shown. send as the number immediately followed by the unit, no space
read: 160mmHg
